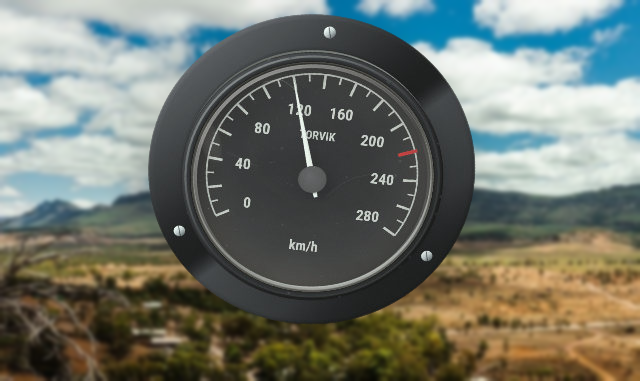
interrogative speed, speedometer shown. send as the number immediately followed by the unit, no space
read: 120km/h
